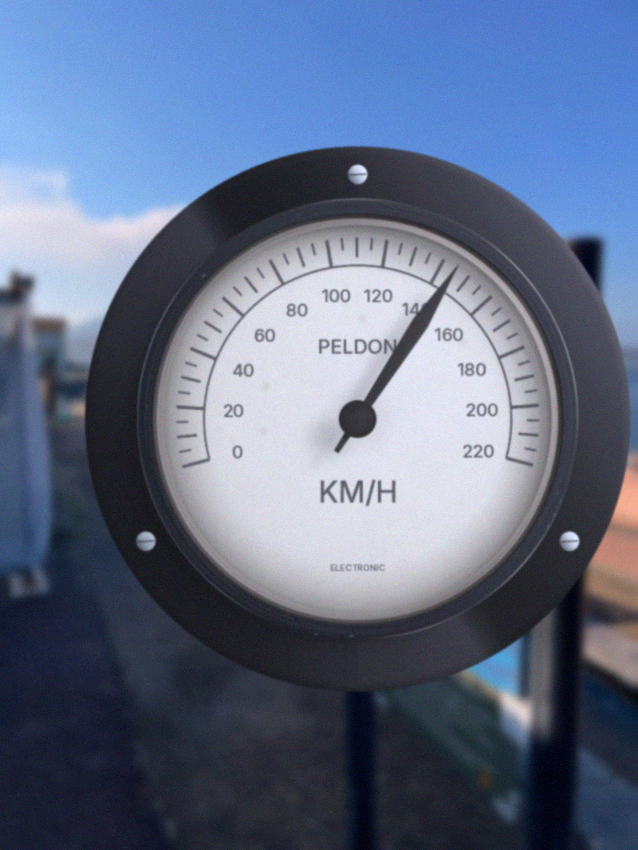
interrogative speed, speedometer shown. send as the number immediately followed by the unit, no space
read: 145km/h
